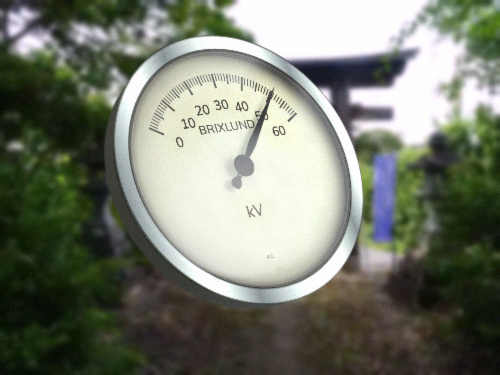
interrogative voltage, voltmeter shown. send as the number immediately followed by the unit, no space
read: 50kV
